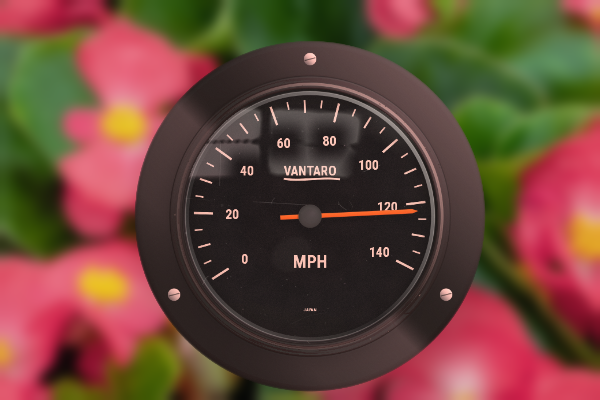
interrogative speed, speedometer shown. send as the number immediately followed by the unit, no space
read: 122.5mph
